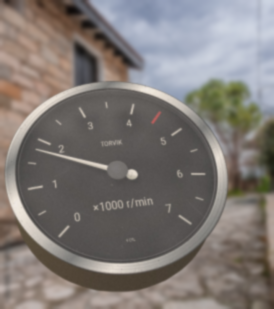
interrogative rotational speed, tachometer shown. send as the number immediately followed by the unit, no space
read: 1750rpm
